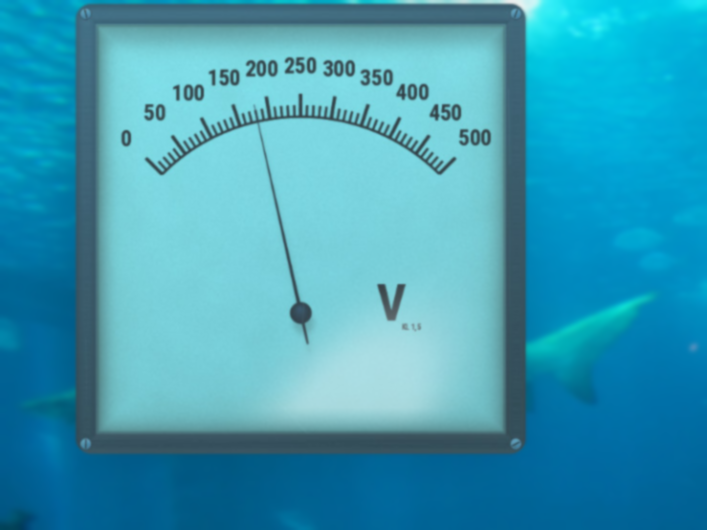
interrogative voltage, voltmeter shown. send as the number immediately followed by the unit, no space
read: 180V
